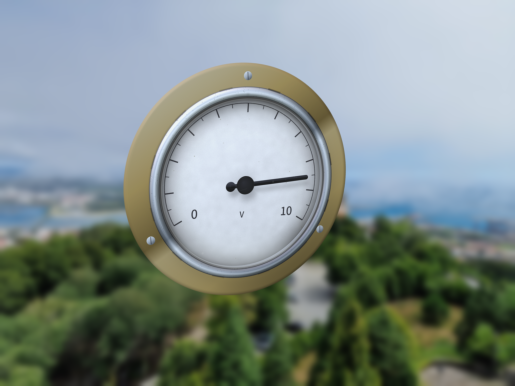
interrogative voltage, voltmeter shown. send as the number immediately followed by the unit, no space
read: 8.5V
